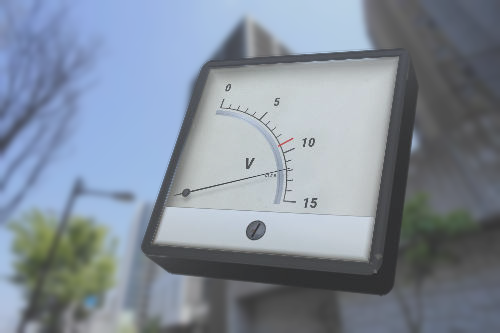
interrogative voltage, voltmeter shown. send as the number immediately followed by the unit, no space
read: 12V
